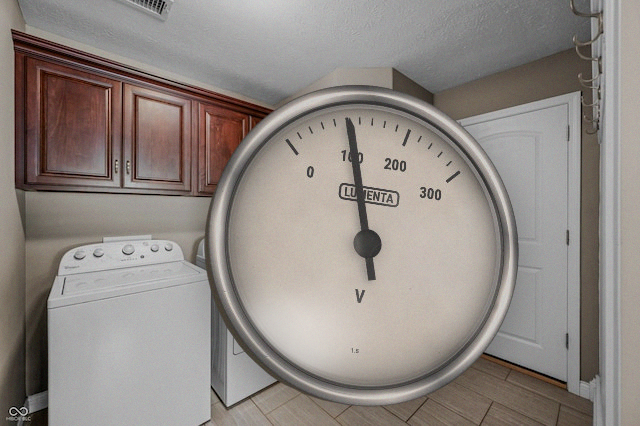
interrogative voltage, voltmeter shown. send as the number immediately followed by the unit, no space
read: 100V
